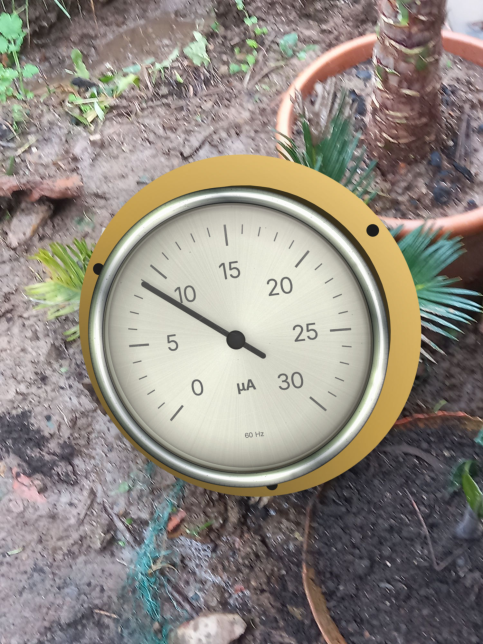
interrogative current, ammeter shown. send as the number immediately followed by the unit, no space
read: 9µA
